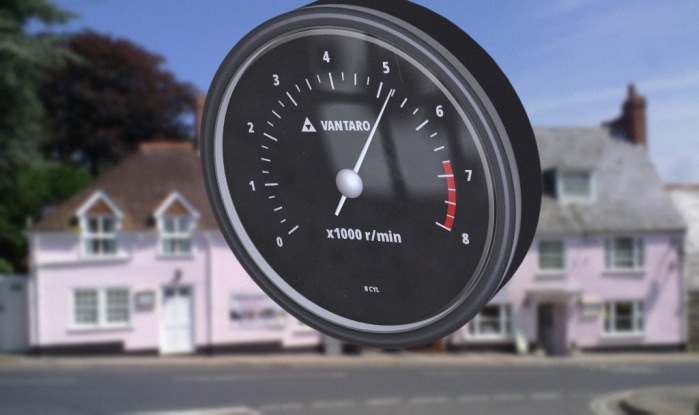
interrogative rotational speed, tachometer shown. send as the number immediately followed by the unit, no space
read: 5250rpm
